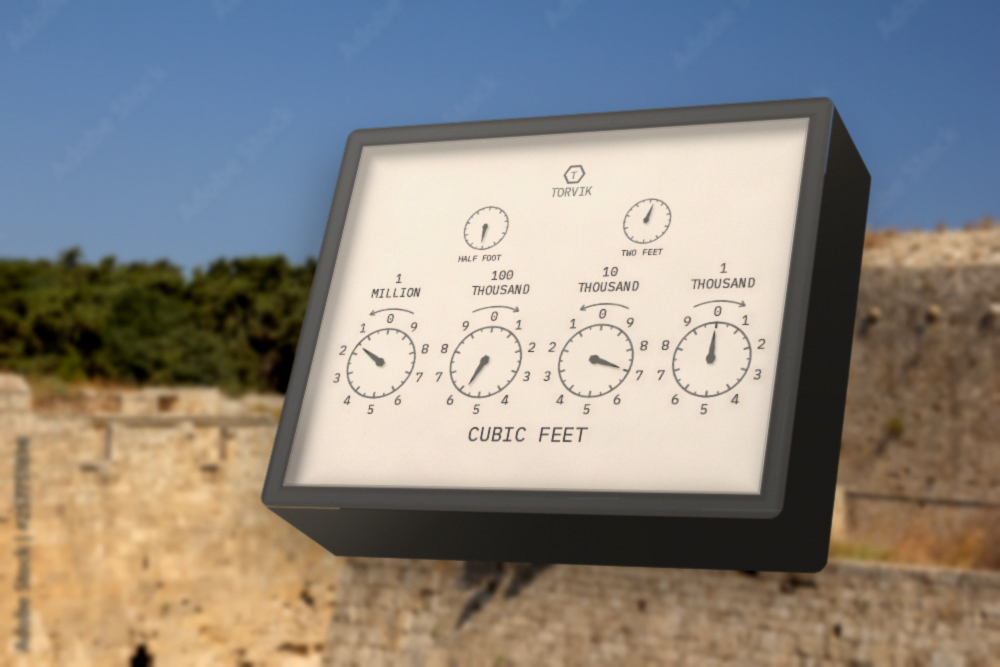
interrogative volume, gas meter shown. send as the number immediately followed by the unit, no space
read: 157000ft³
